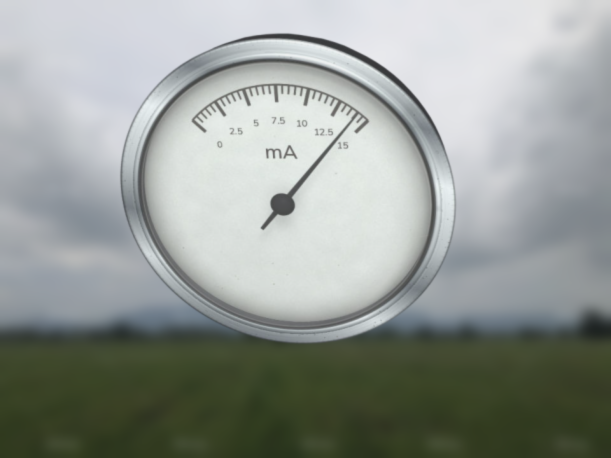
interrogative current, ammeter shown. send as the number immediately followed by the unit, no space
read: 14mA
